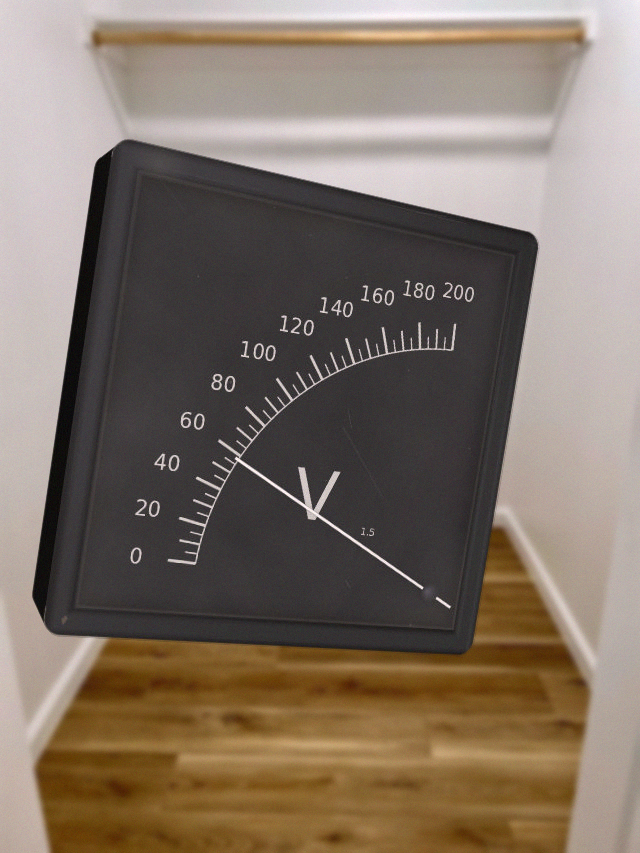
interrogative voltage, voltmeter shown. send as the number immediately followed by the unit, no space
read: 57.5V
